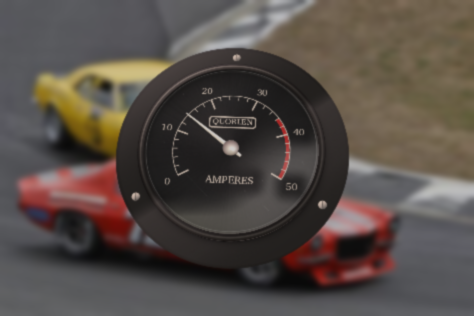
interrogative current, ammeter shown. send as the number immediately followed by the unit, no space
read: 14A
